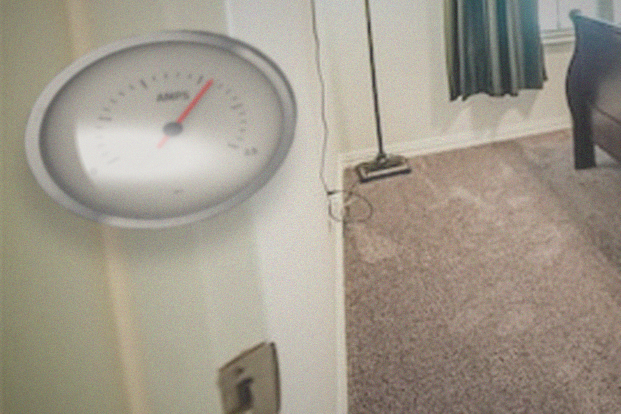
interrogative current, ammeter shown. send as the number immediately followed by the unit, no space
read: 1.6A
